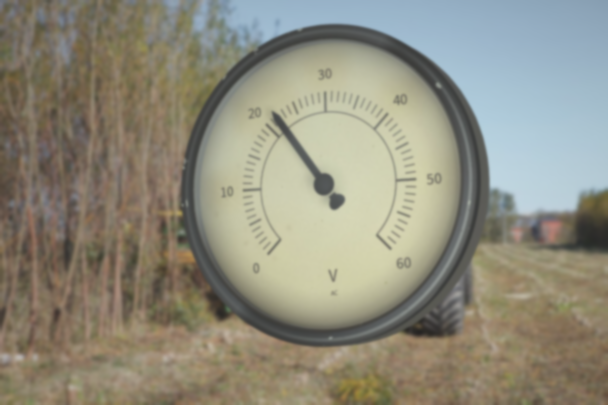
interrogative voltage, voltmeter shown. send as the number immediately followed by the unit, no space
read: 22V
